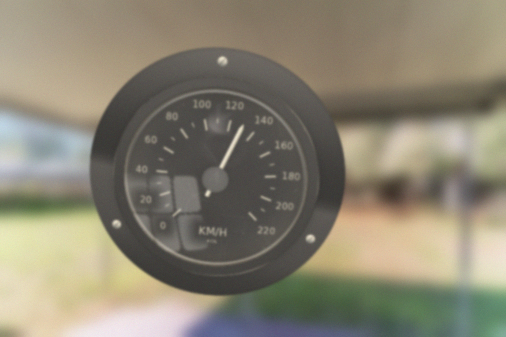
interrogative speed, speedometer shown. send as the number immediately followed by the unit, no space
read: 130km/h
